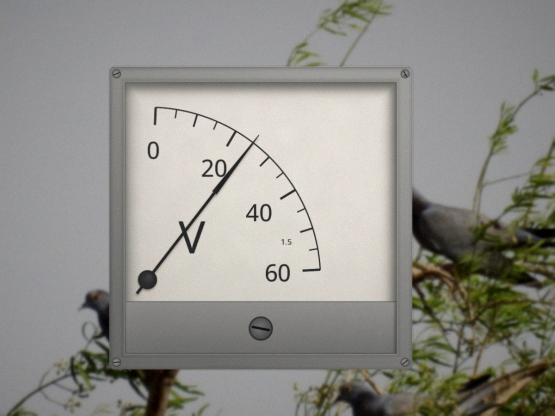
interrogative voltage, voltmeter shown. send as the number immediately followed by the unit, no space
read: 25V
